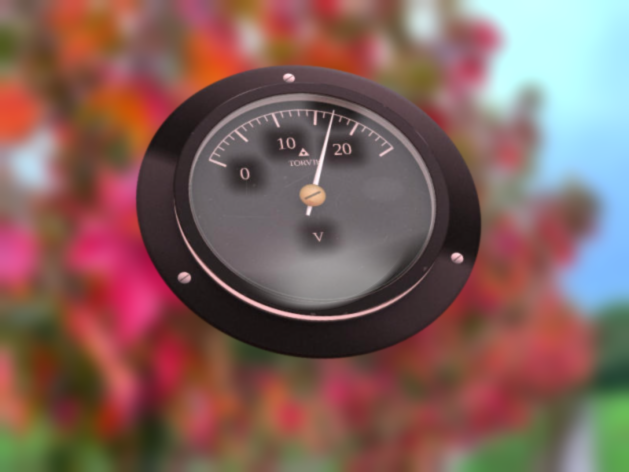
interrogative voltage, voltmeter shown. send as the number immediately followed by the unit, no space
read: 17V
